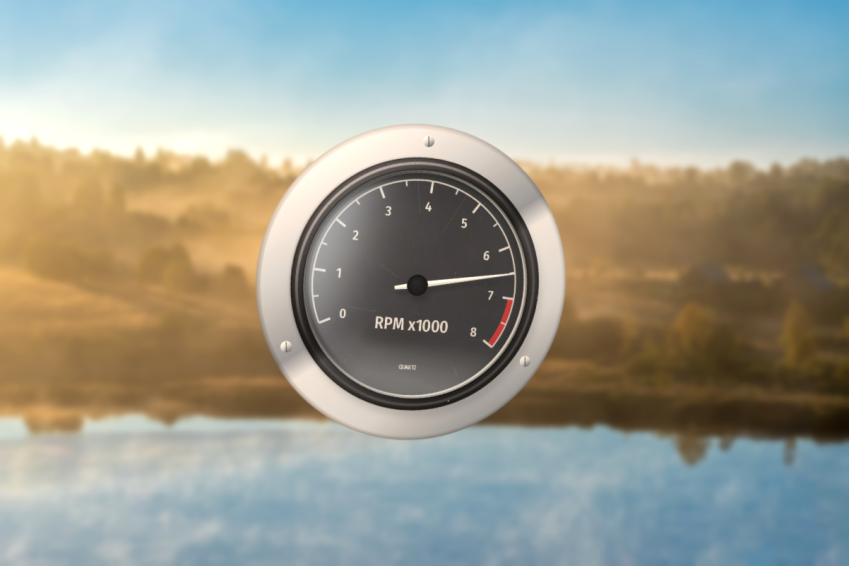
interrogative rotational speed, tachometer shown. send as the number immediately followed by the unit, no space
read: 6500rpm
